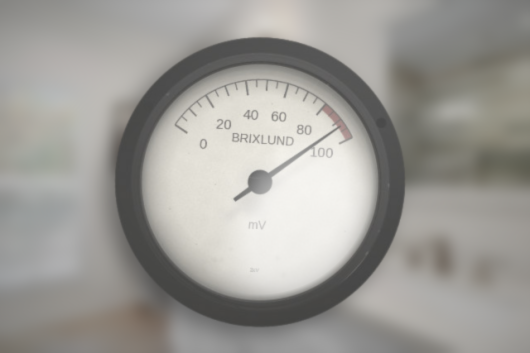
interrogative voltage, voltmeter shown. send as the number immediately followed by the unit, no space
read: 92.5mV
